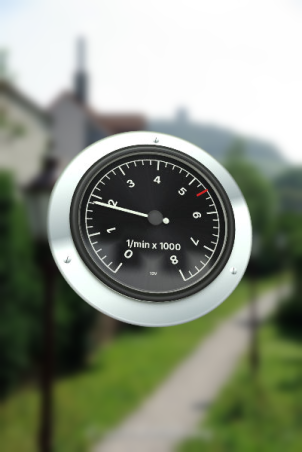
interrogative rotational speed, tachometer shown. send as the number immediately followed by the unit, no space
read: 1800rpm
